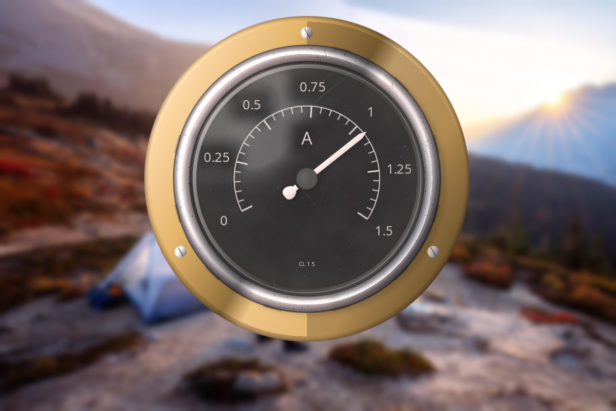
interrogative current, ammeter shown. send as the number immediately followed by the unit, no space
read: 1.05A
